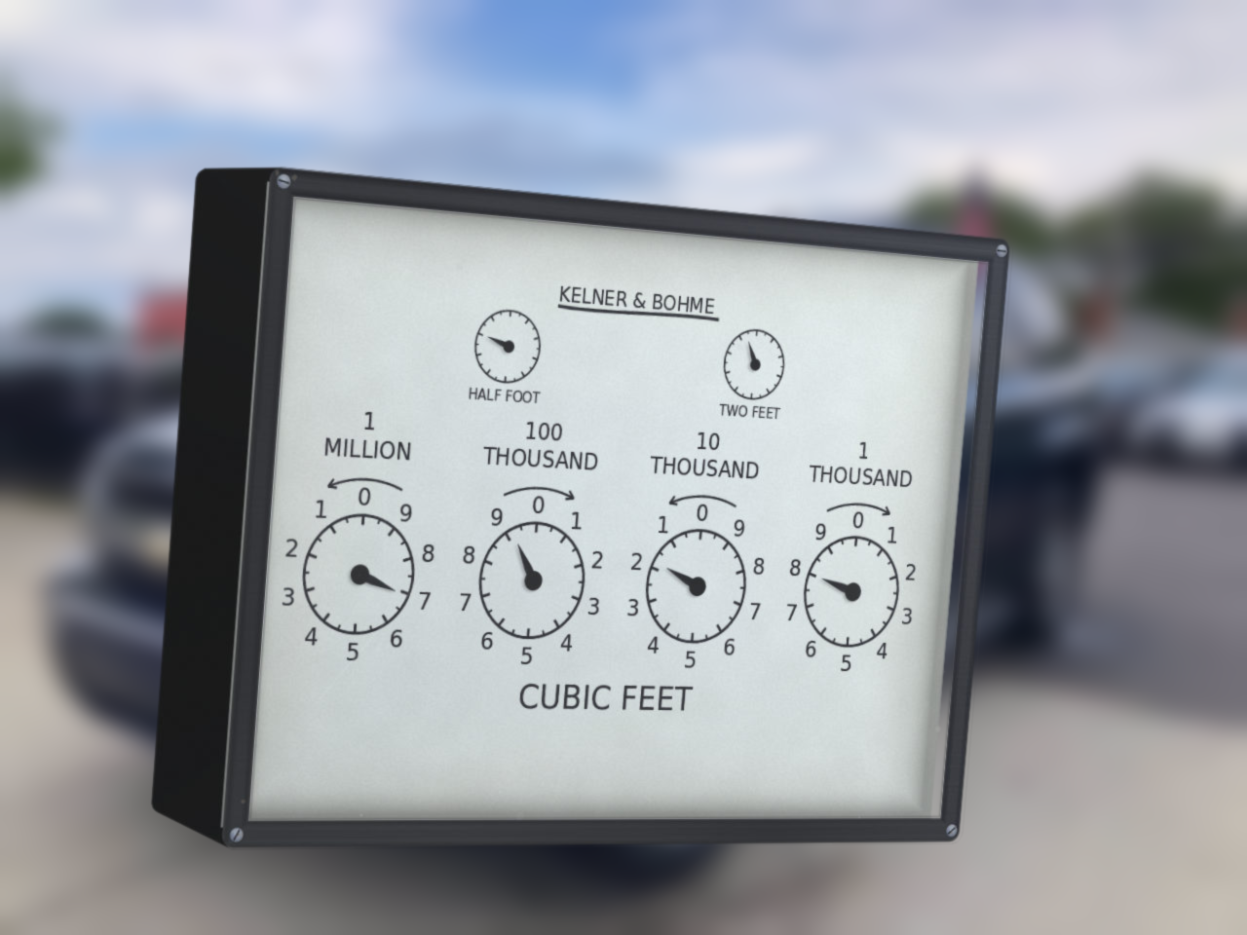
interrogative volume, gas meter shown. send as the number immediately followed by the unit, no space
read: 691800ft³
